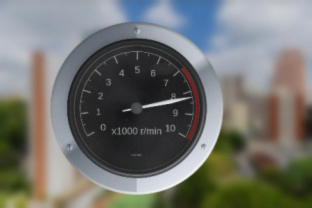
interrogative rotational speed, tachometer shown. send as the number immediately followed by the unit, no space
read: 8250rpm
